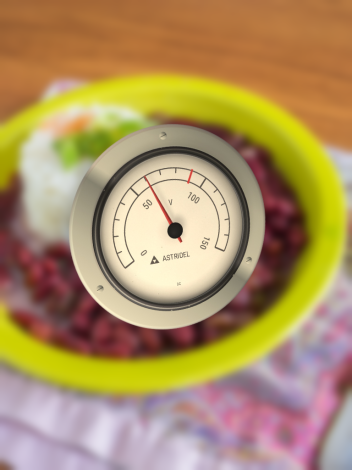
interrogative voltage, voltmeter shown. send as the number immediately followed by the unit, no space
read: 60V
